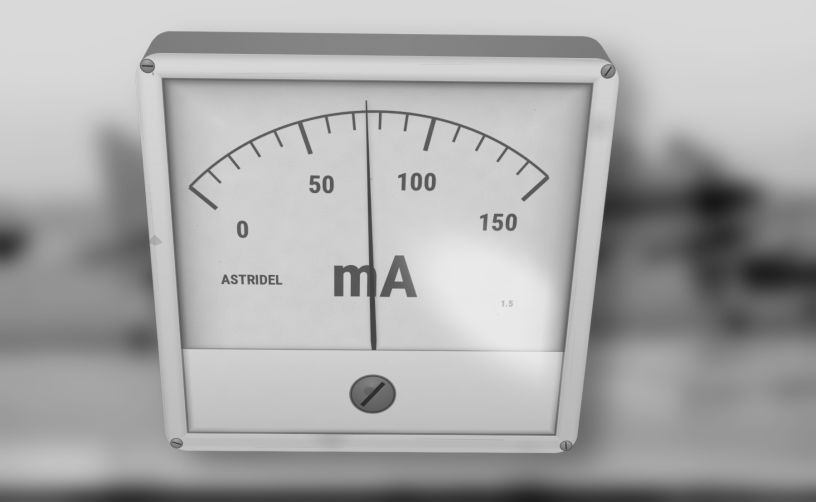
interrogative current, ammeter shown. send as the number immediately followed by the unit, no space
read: 75mA
